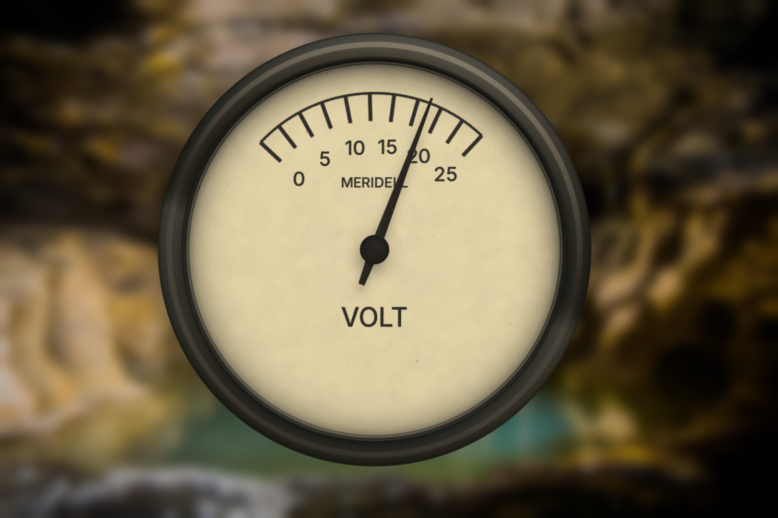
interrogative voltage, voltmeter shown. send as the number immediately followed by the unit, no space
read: 18.75V
